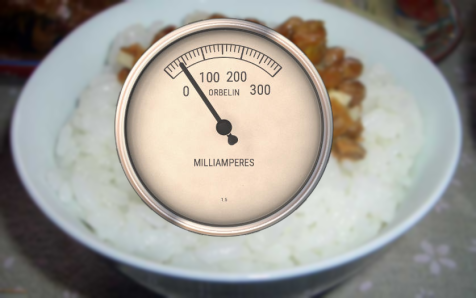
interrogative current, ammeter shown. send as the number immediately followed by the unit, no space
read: 40mA
